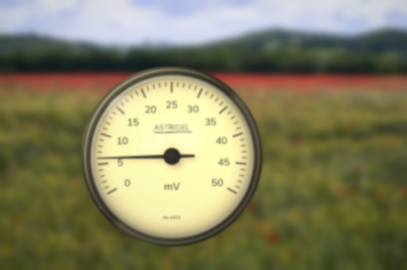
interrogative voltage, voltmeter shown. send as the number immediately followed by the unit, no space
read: 6mV
